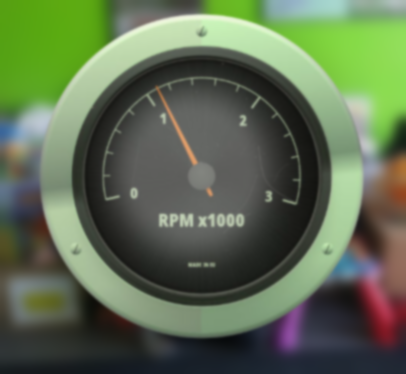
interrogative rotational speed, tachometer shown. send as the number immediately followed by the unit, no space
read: 1100rpm
